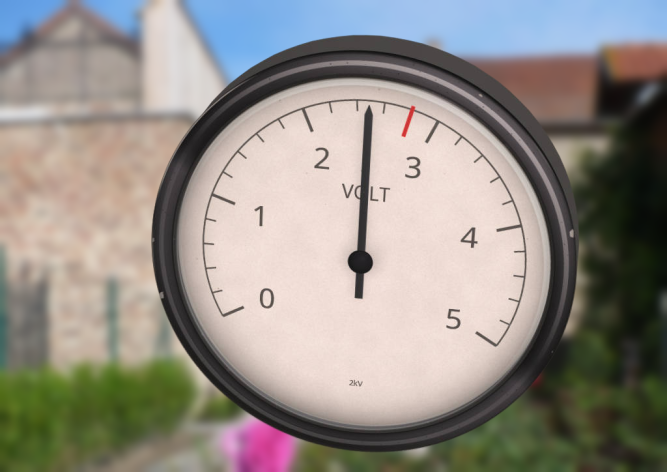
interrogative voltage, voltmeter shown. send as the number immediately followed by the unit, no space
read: 2.5V
